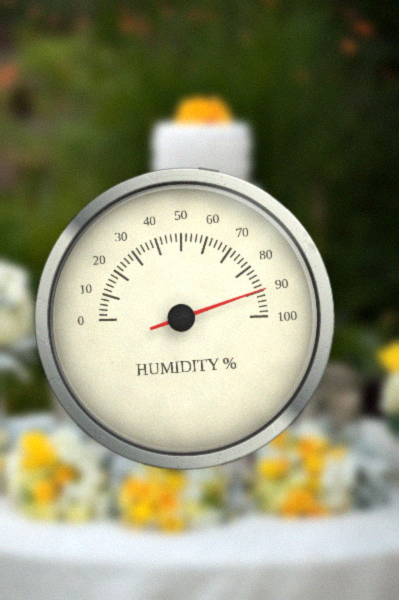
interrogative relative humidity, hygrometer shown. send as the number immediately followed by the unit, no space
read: 90%
